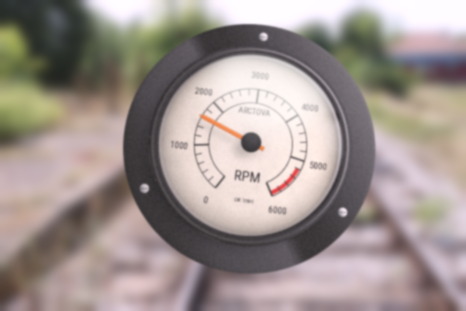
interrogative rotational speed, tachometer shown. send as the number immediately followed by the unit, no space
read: 1600rpm
